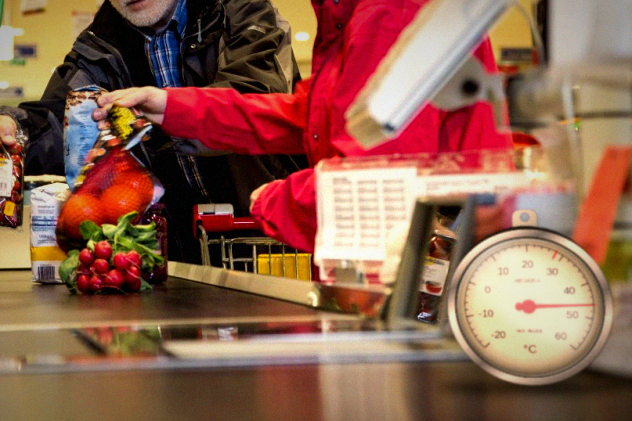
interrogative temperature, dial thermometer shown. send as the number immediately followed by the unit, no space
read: 46°C
